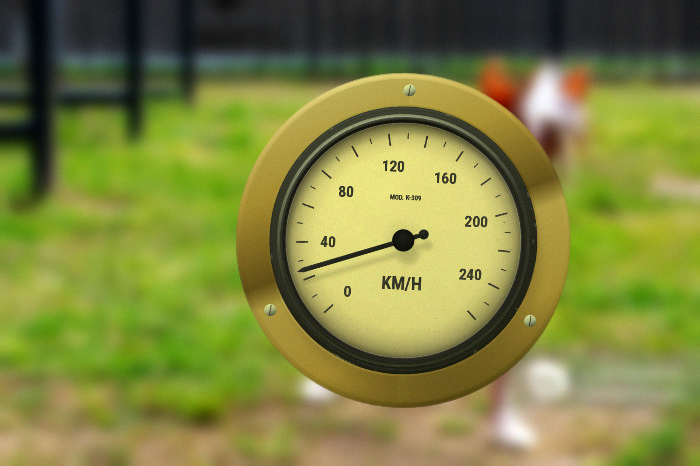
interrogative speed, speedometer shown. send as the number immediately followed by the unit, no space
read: 25km/h
